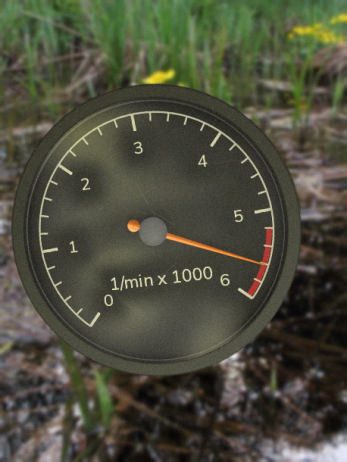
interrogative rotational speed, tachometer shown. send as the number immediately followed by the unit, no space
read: 5600rpm
